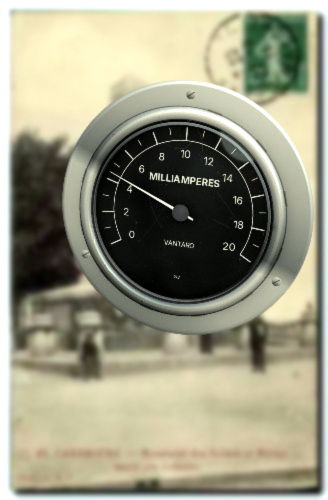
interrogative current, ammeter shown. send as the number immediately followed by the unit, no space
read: 4.5mA
